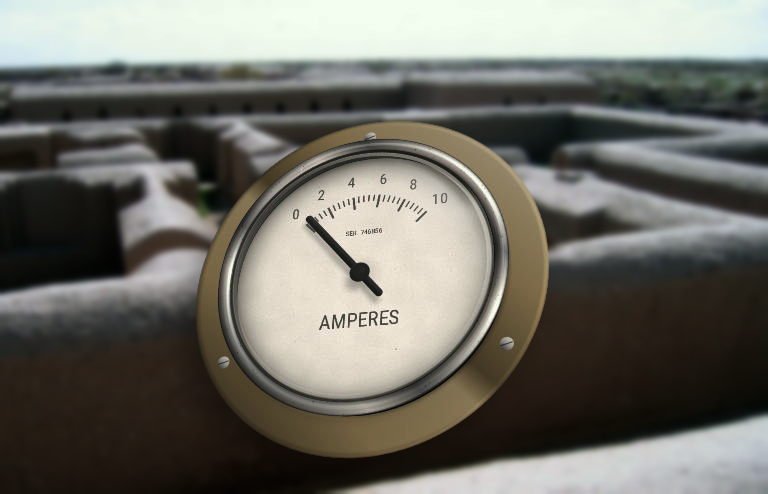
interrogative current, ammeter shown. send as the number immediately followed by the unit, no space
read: 0.4A
